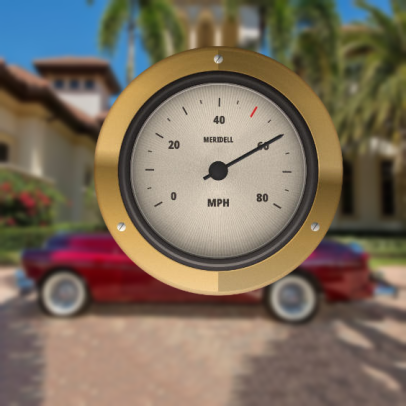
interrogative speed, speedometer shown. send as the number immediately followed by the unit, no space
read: 60mph
